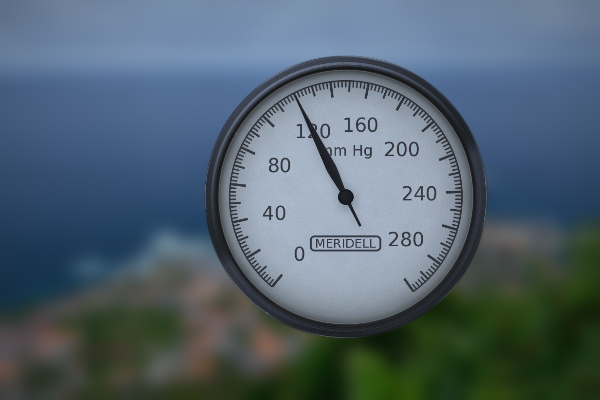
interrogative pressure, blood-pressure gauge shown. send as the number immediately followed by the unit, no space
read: 120mmHg
